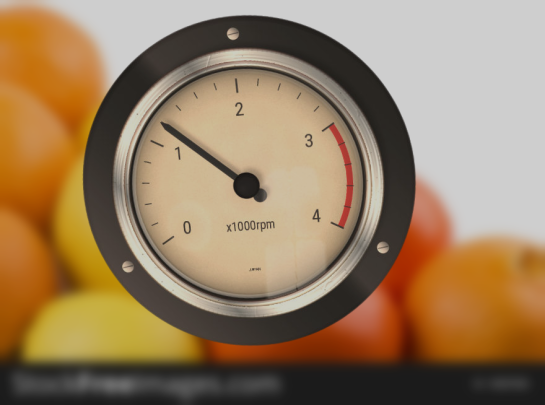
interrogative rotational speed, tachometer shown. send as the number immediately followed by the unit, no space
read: 1200rpm
